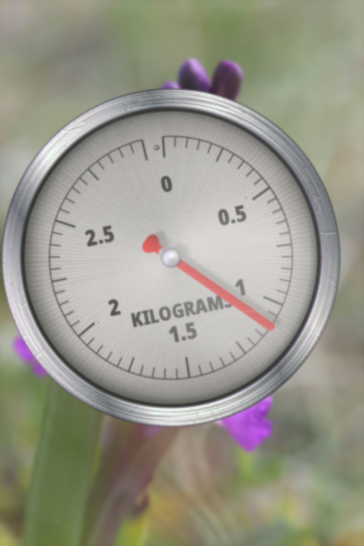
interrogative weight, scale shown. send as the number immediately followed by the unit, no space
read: 1.1kg
